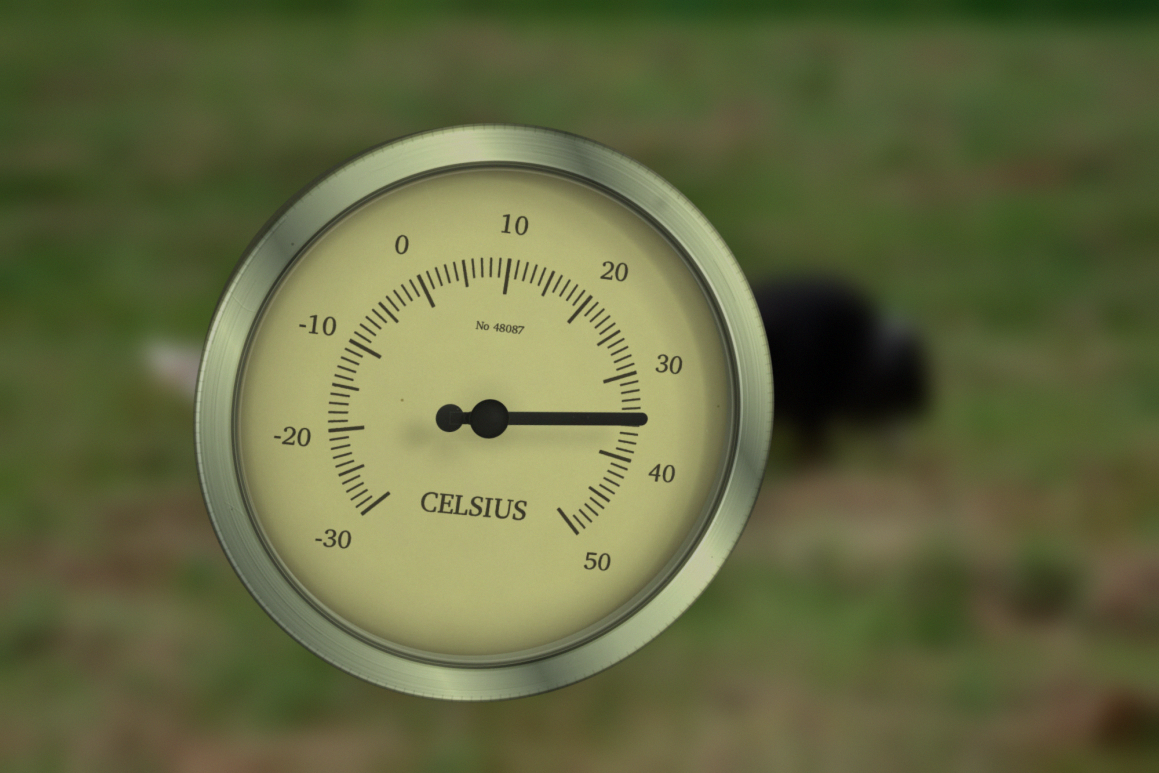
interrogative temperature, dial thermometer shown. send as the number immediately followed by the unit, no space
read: 35°C
